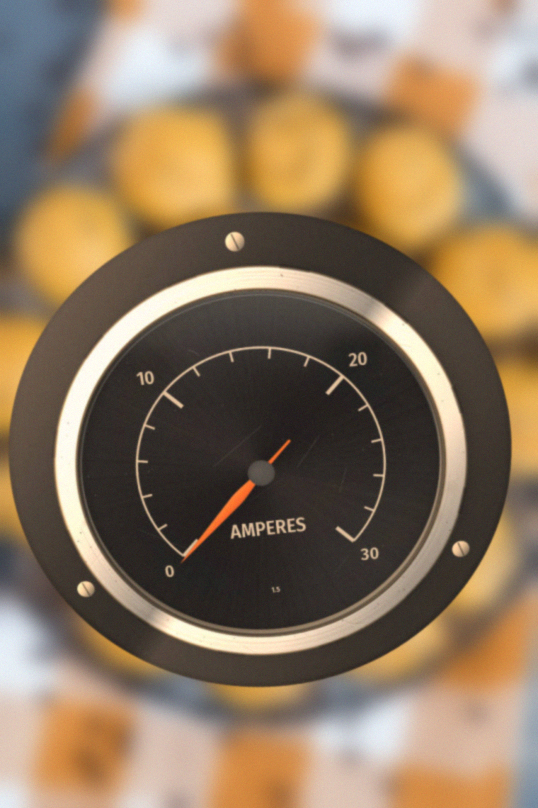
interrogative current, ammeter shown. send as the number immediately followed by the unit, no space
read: 0A
